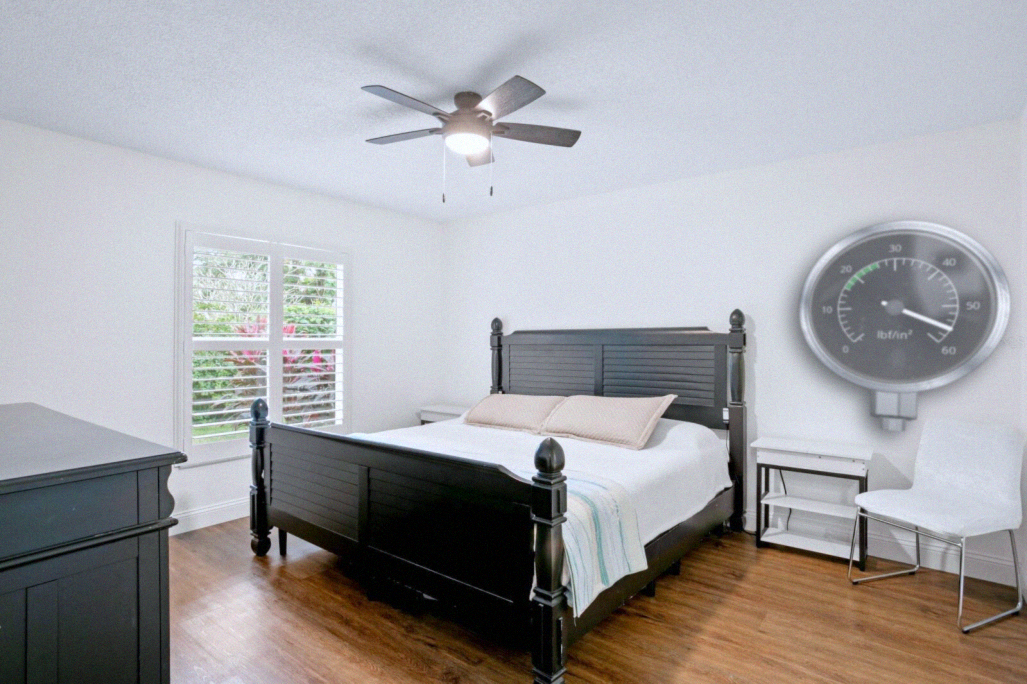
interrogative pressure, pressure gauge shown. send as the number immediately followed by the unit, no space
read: 56psi
